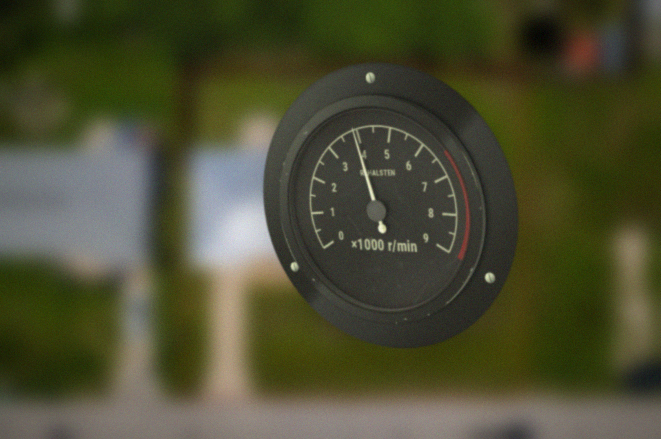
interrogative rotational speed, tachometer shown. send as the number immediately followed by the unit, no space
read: 4000rpm
